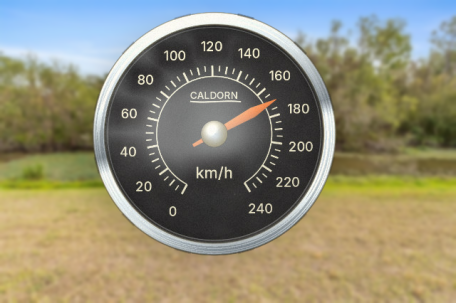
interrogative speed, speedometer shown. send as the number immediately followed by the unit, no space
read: 170km/h
